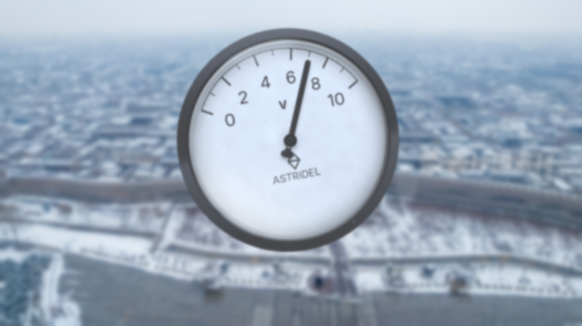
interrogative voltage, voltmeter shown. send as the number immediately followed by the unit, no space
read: 7V
